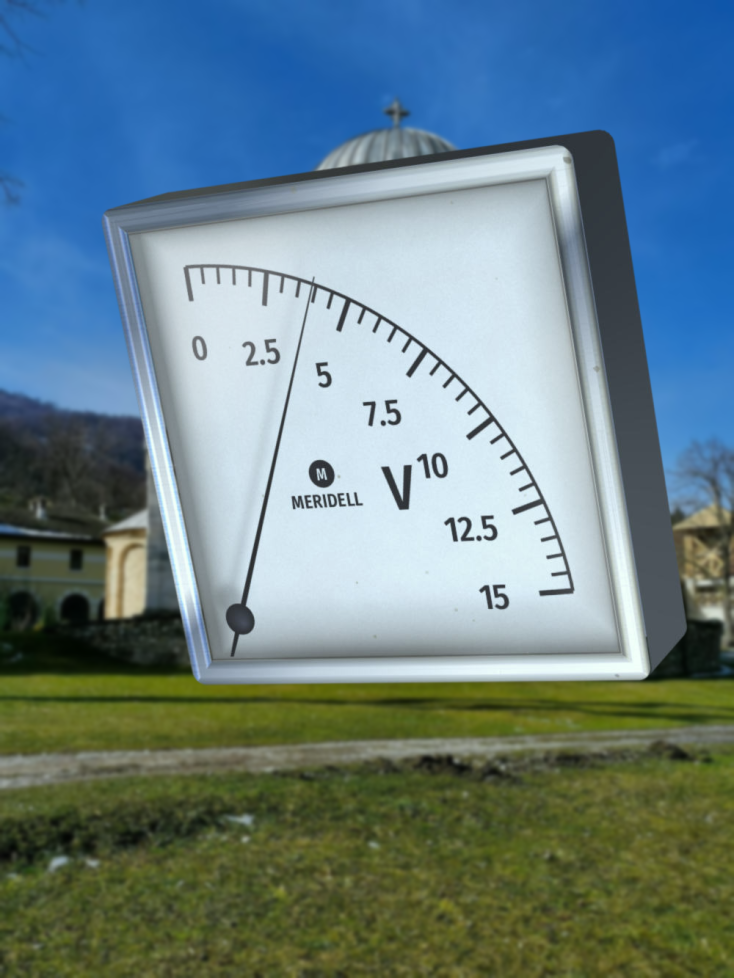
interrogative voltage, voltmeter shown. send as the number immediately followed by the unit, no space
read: 4V
